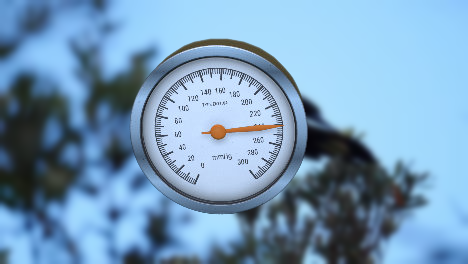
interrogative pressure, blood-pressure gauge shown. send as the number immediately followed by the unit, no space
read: 240mmHg
